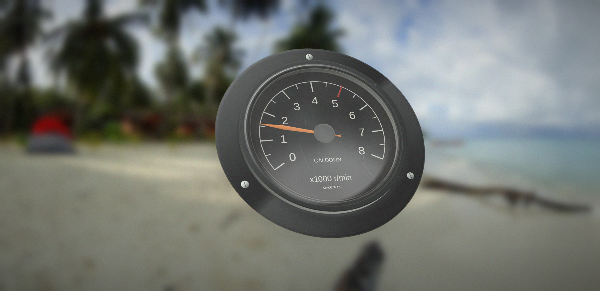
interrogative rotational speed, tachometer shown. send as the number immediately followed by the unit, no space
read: 1500rpm
